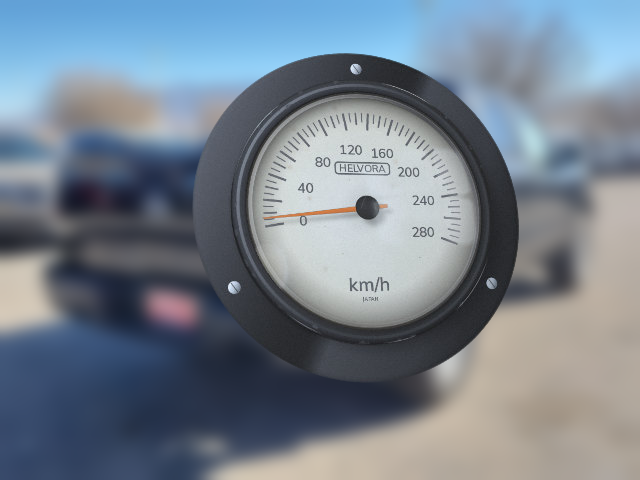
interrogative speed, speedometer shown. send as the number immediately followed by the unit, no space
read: 5km/h
